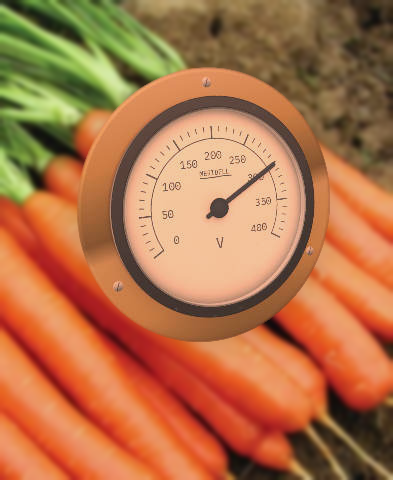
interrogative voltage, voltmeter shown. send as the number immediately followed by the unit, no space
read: 300V
